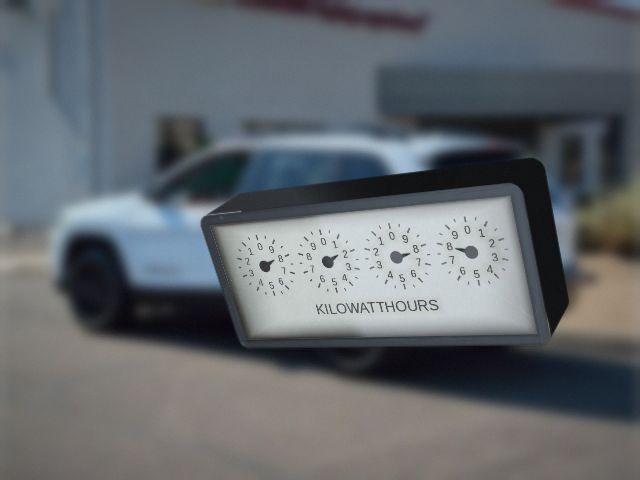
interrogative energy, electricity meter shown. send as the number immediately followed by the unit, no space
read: 8178kWh
